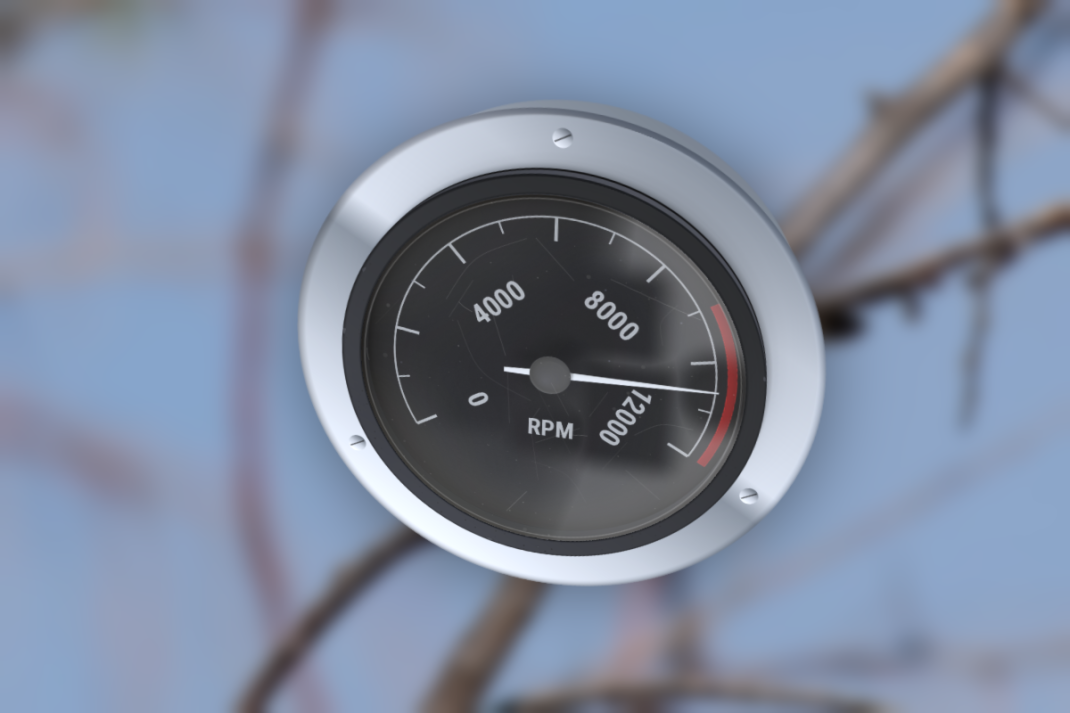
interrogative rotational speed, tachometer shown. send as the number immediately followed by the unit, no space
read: 10500rpm
